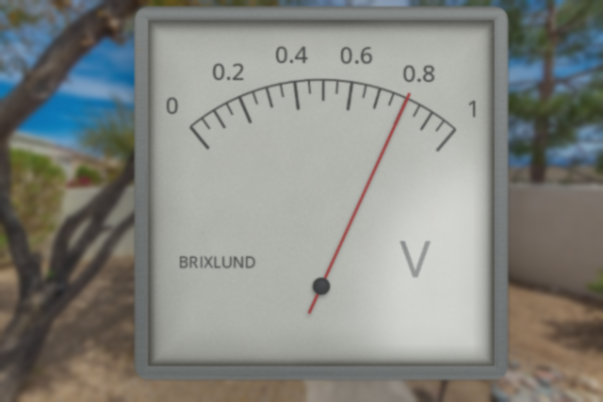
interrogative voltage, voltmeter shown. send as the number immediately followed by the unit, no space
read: 0.8V
